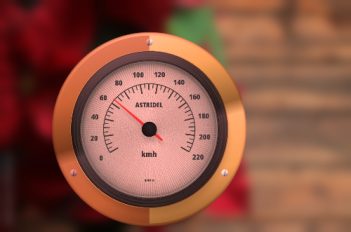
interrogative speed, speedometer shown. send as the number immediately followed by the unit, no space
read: 65km/h
